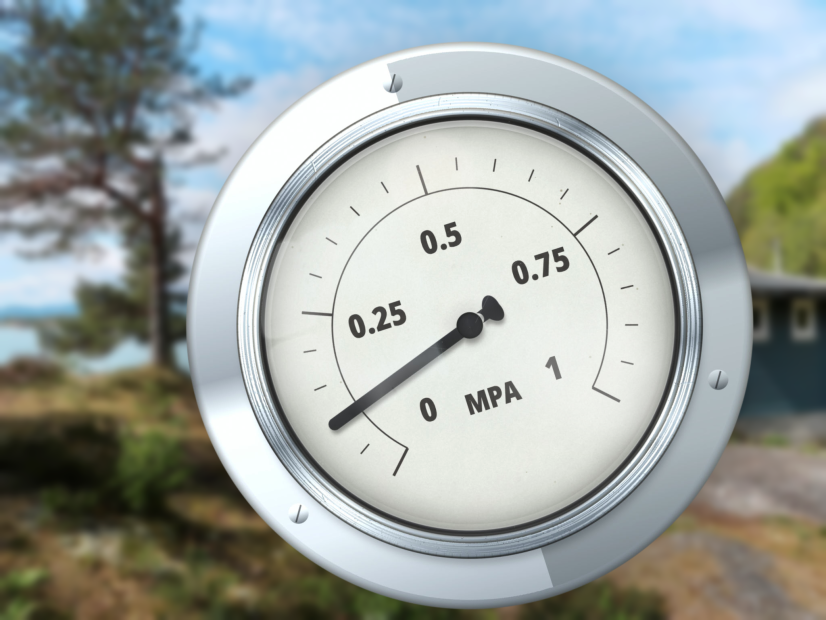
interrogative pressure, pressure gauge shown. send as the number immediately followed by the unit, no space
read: 0.1MPa
